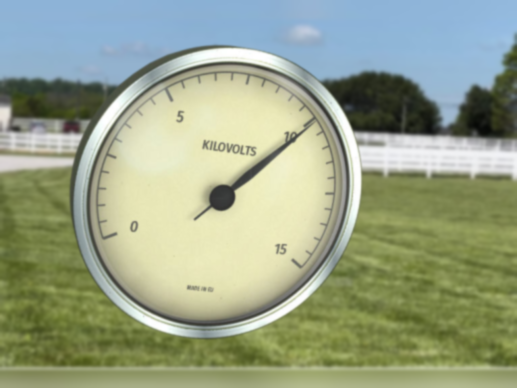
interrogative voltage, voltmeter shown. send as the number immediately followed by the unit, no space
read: 10kV
